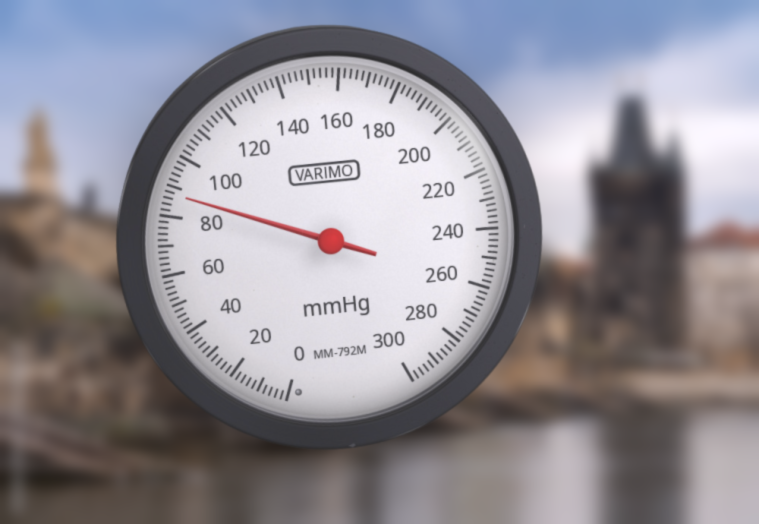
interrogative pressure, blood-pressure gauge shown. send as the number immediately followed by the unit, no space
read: 88mmHg
